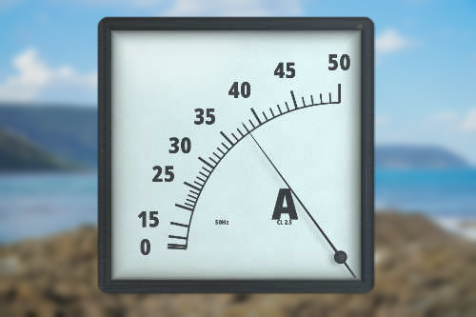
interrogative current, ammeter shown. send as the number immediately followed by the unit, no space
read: 38A
